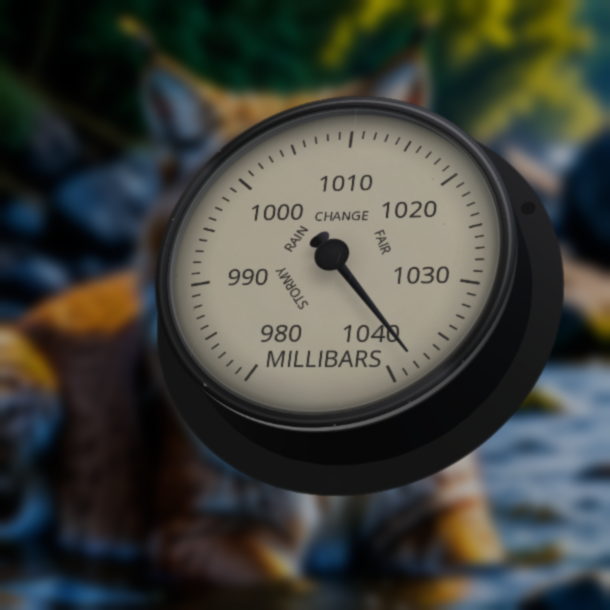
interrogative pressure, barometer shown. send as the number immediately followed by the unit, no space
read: 1038mbar
